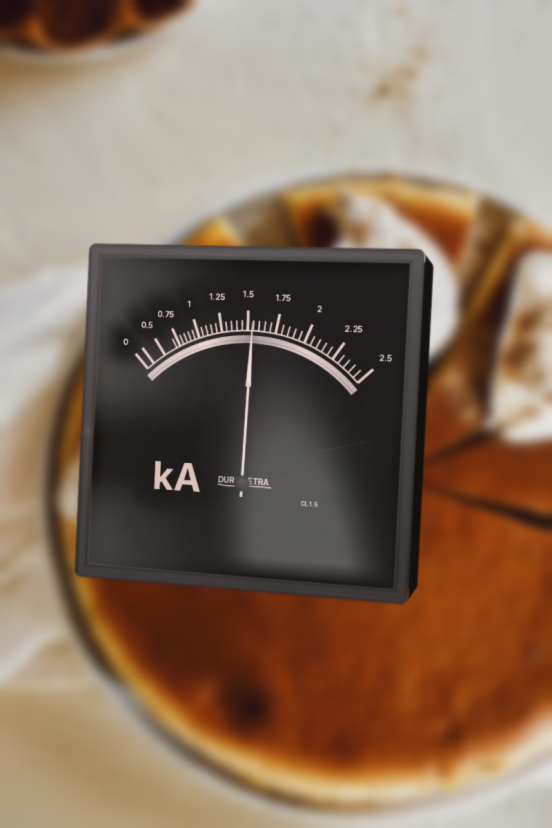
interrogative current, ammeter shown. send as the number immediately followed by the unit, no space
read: 1.55kA
